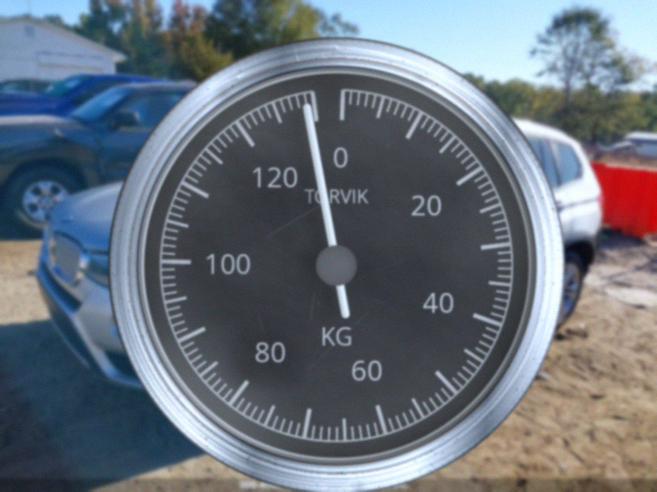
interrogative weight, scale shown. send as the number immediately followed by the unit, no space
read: 129kg
